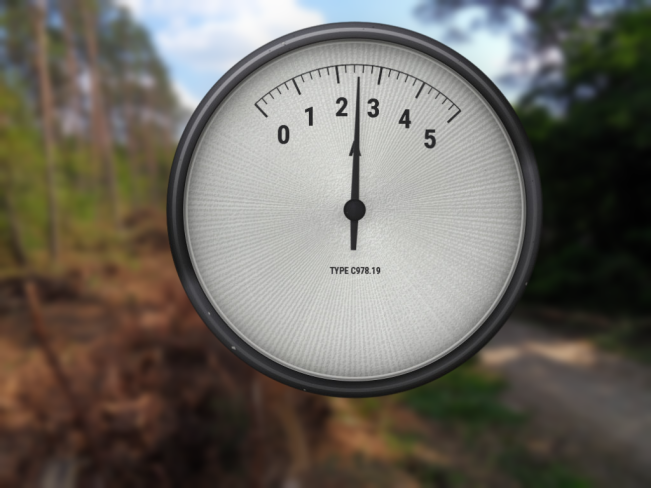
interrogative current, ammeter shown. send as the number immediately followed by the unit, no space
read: 2.5A
